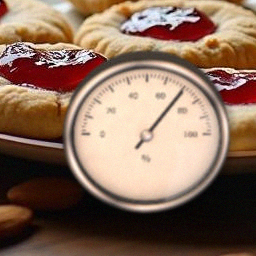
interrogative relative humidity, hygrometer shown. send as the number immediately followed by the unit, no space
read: 70%
